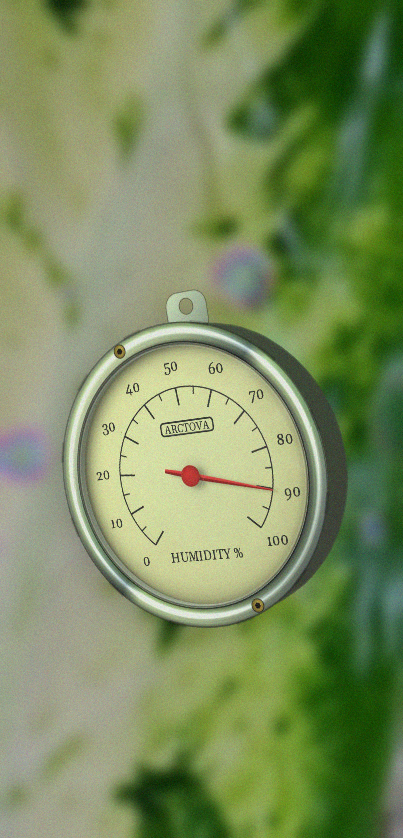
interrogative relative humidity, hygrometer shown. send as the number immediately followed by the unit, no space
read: 90%
